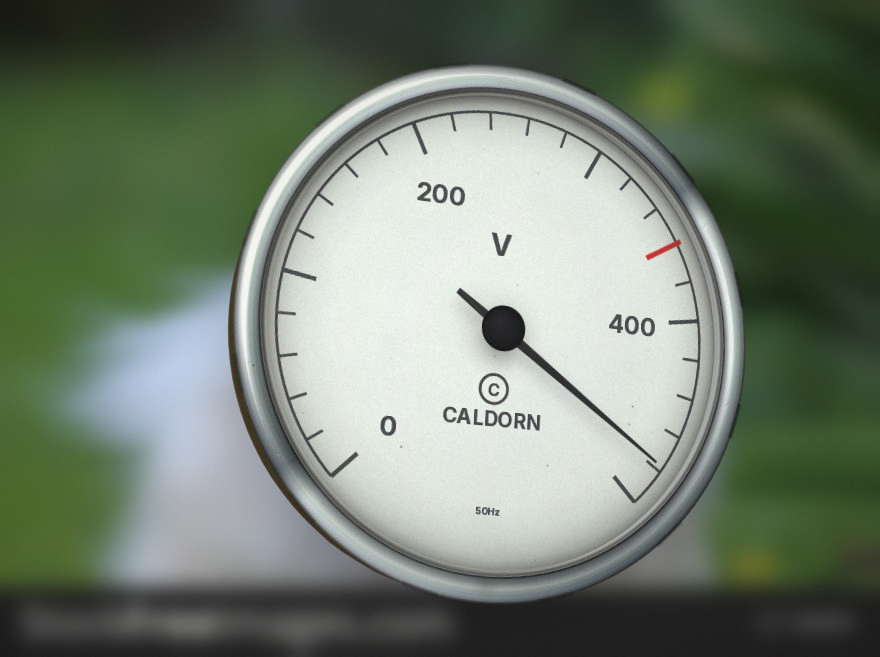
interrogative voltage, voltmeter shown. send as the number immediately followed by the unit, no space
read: 480V
